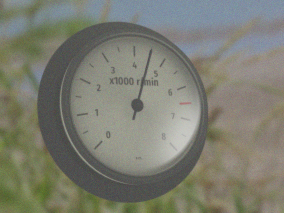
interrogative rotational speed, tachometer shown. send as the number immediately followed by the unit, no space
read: 4500rpm
